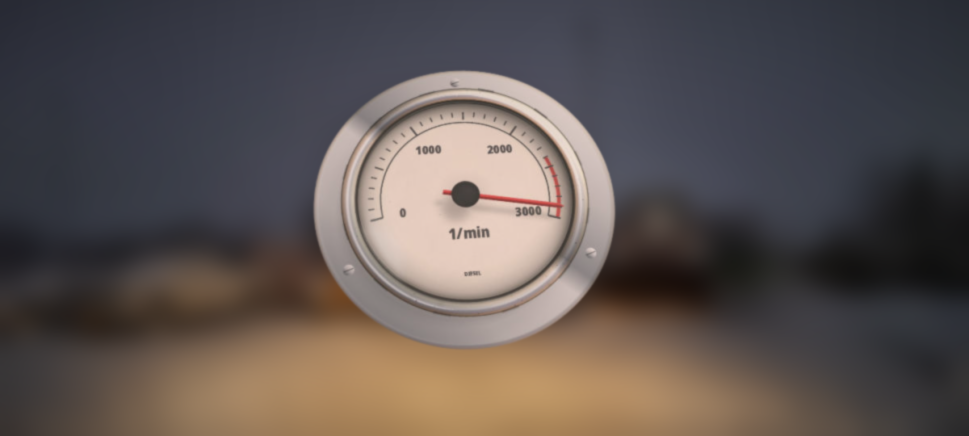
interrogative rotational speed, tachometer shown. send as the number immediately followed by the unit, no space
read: 2900rpm
